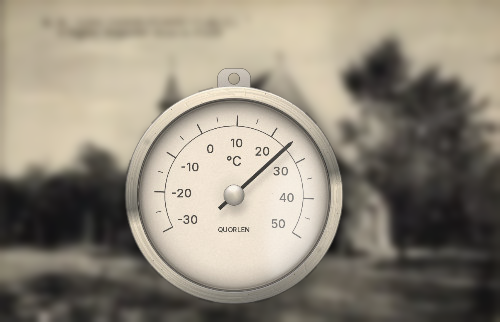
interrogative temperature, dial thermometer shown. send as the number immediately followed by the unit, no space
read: 25°C
